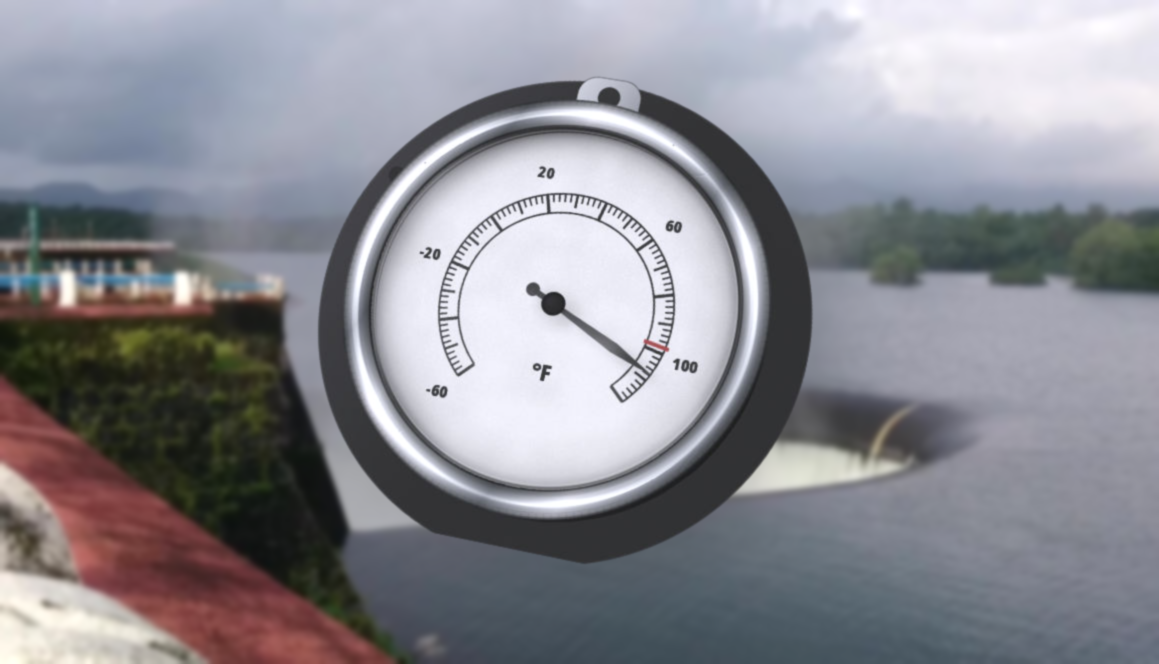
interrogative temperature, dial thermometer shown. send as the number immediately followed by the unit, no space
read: 108°F
